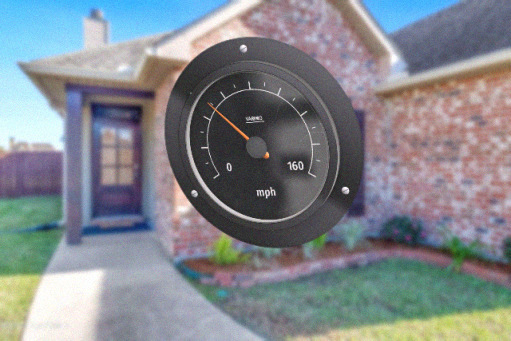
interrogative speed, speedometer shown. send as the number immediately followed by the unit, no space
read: 50mph
